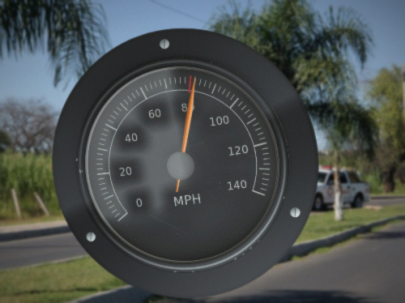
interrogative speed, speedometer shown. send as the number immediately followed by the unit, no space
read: 82mph
